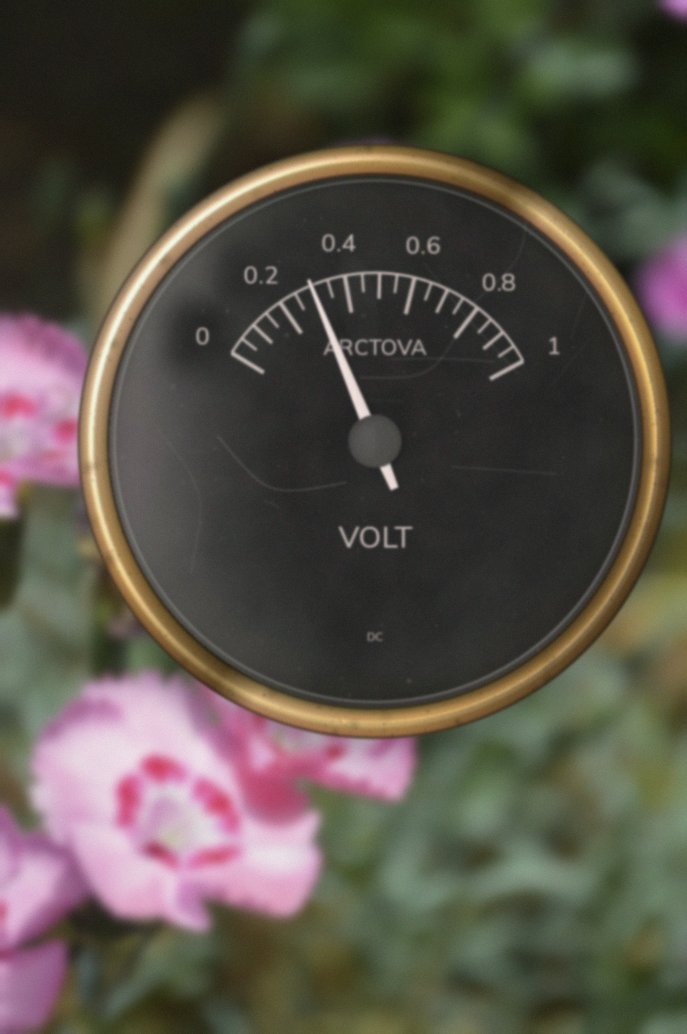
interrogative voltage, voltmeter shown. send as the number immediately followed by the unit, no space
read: 0.3V
